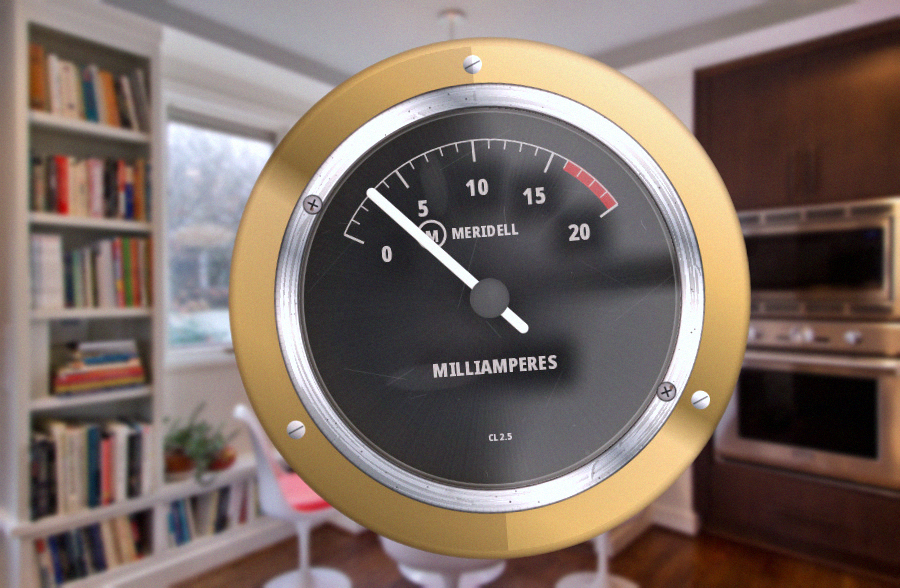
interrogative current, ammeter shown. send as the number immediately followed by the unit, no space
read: 3mA
